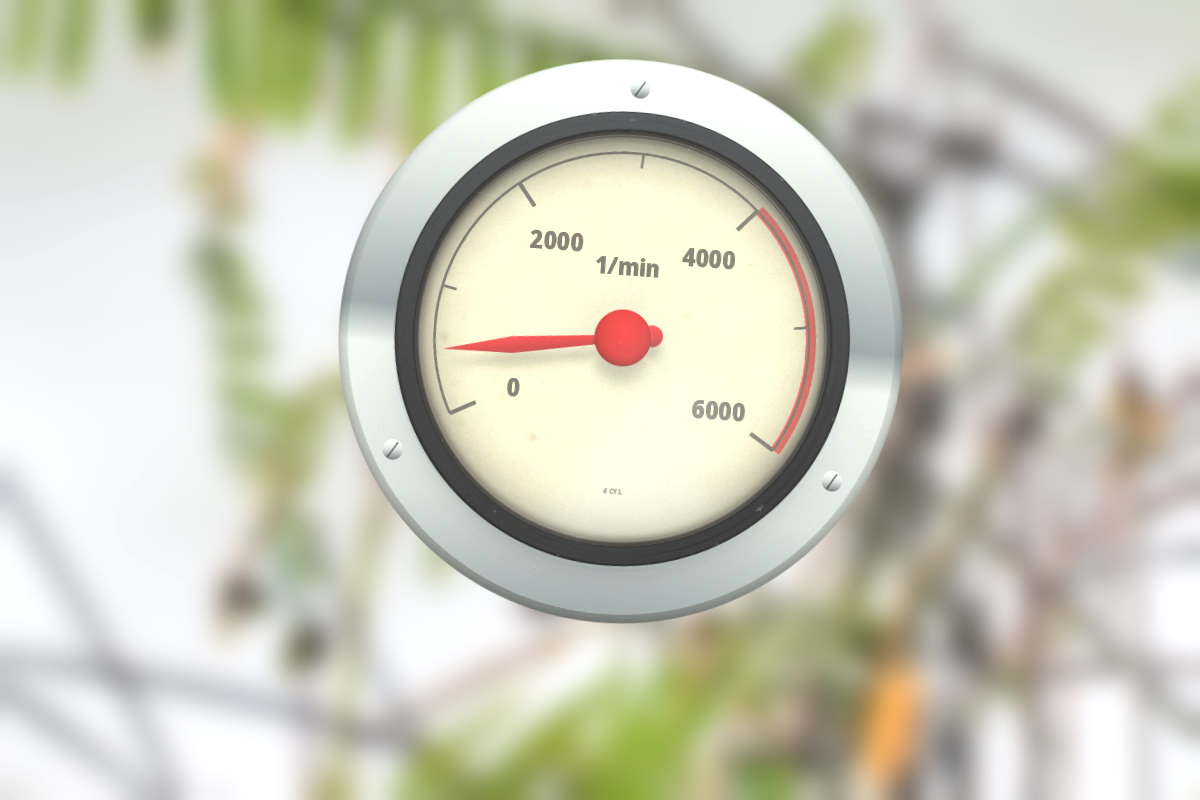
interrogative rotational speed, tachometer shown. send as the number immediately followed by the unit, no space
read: 500rpm
